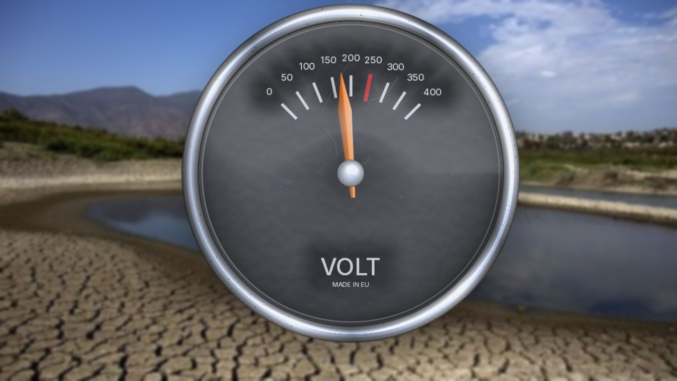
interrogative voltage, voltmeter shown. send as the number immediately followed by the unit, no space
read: 175V
